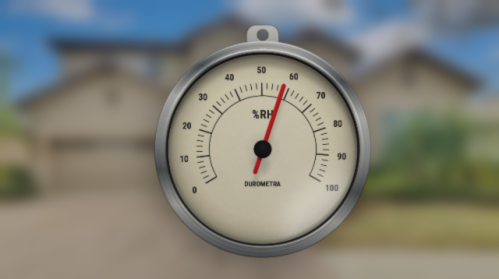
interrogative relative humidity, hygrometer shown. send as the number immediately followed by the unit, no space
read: 58%
